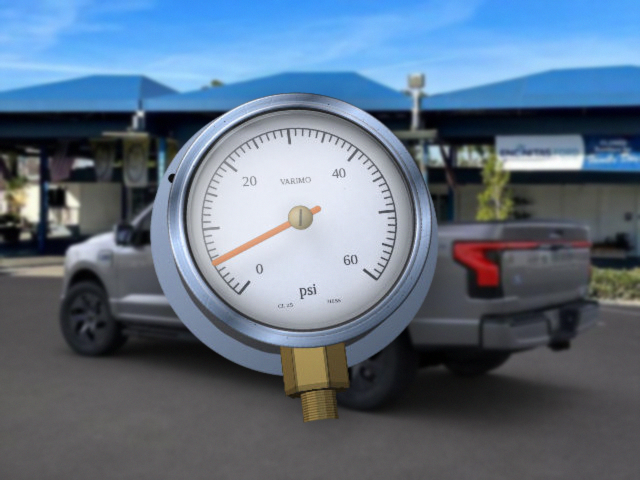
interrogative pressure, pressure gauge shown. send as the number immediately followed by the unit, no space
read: 5psi
